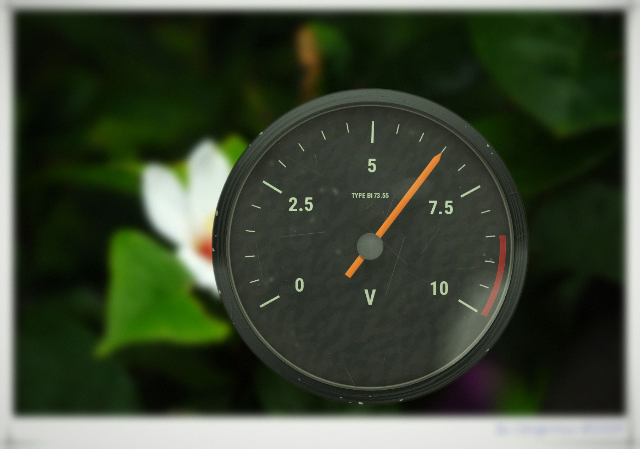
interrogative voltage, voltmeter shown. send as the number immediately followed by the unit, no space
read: 6.5V
